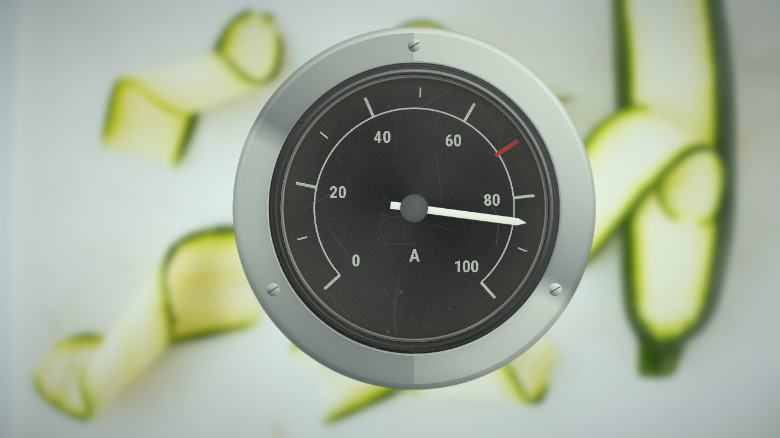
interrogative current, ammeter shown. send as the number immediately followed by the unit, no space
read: 85A
